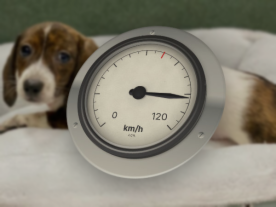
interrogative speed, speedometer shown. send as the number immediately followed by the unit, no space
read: 102.5km/h
